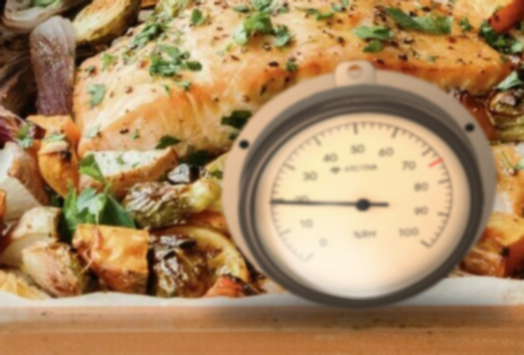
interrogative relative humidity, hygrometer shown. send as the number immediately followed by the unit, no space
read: 20%
